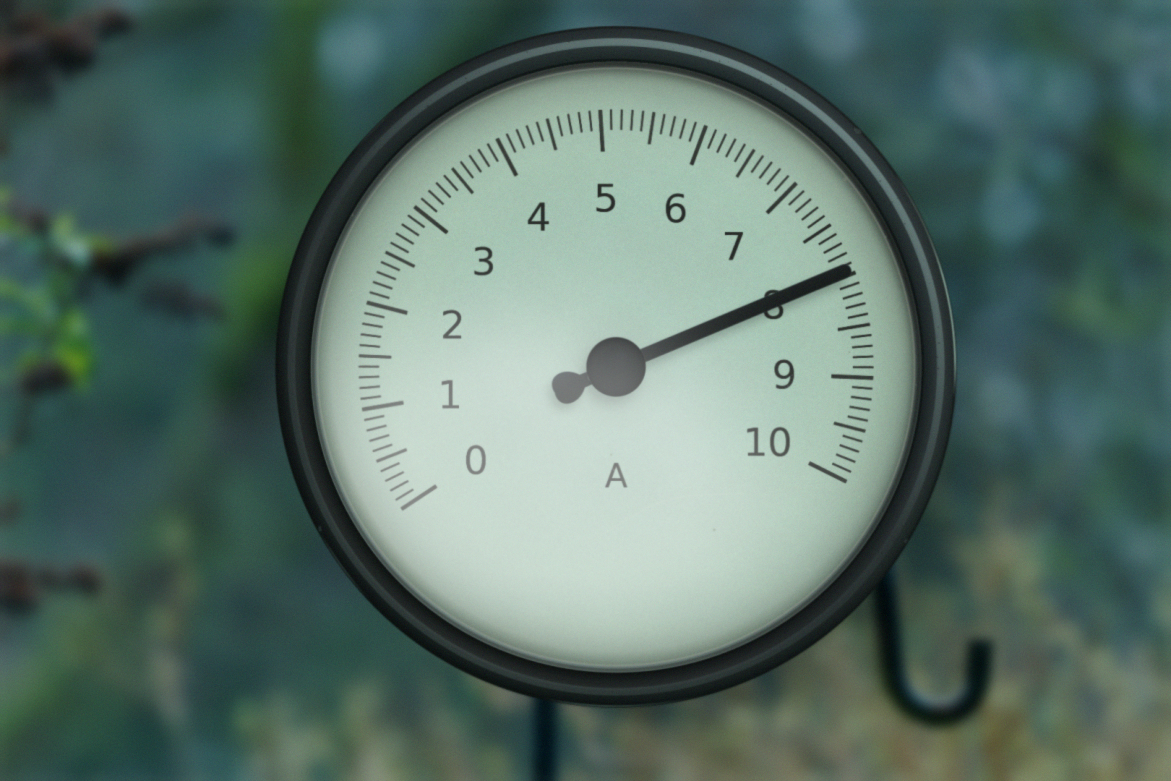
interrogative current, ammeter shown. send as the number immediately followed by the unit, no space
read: 7.95A
